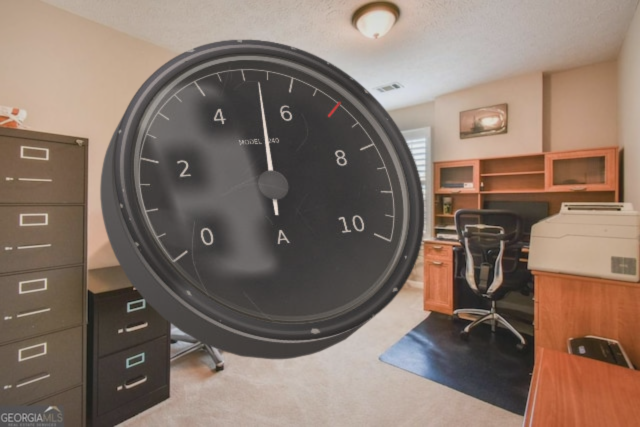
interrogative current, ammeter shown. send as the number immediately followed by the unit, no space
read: 5.25A
